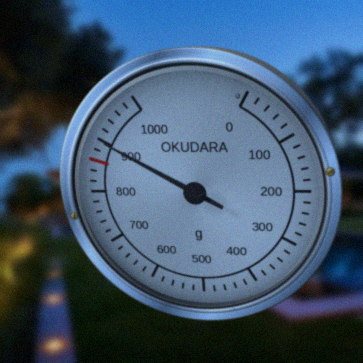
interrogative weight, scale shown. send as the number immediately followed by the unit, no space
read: 900g
